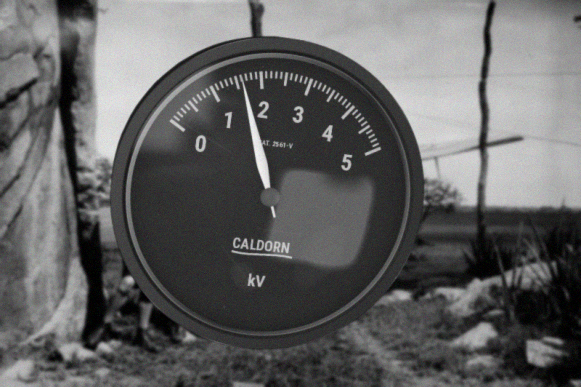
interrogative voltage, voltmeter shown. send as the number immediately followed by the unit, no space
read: 1.6kV
